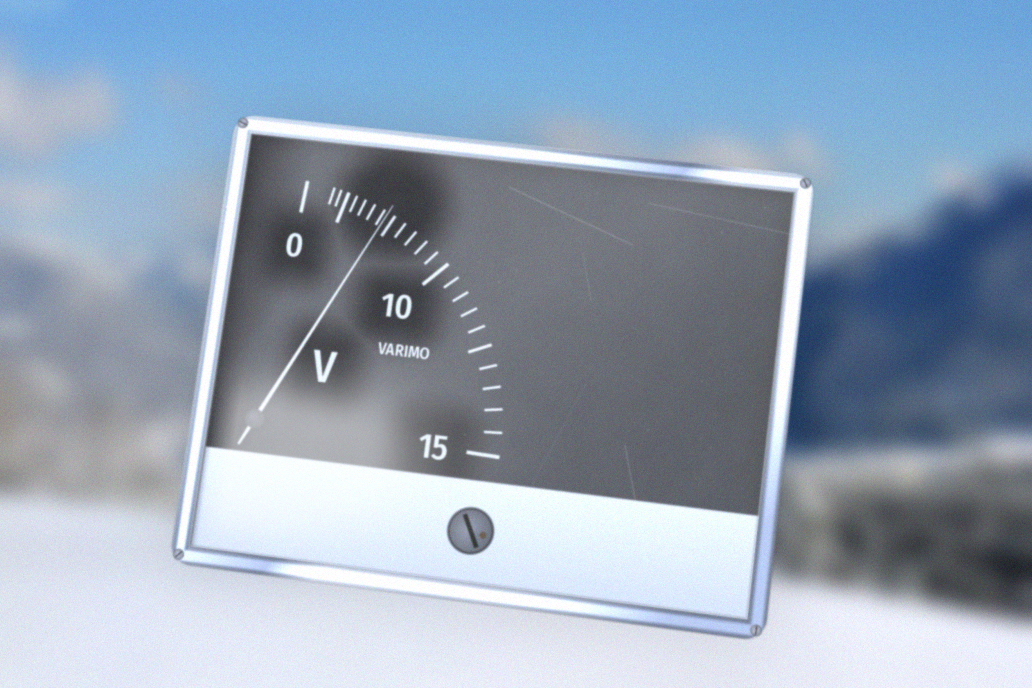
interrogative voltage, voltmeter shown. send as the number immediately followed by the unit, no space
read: 7.25V
